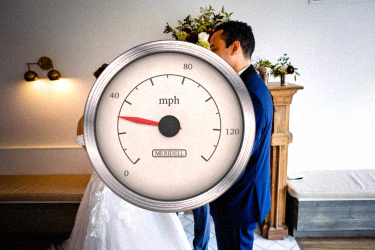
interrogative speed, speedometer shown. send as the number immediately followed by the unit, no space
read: 30mph
